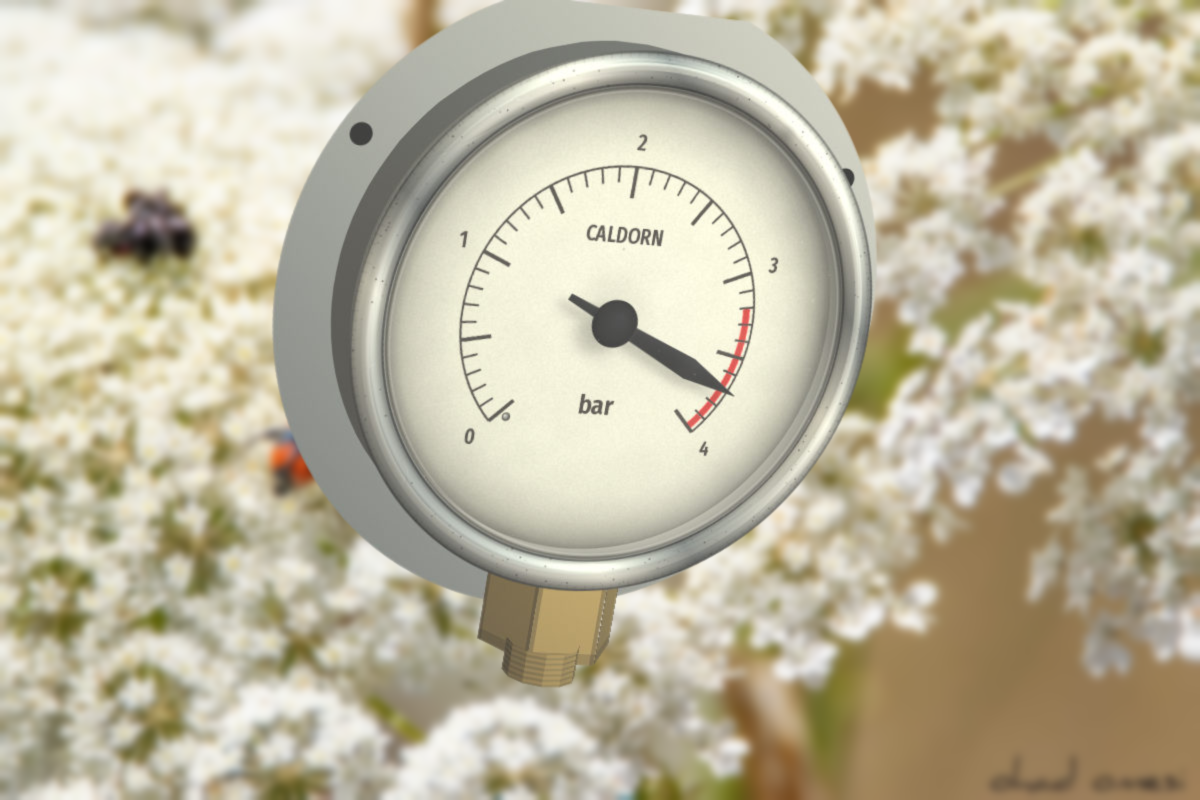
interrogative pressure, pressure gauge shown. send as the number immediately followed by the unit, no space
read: 3.7bar
